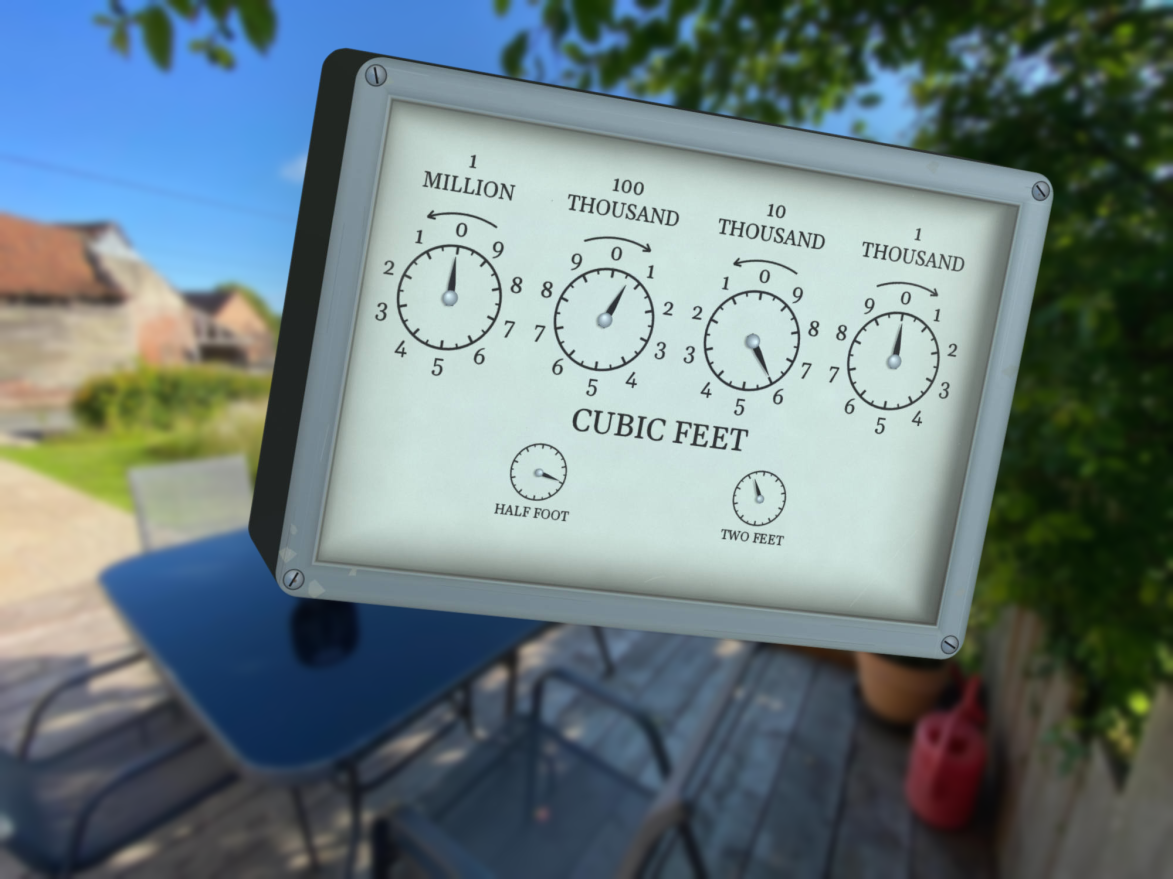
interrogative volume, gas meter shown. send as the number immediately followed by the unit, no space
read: 6000ft³
